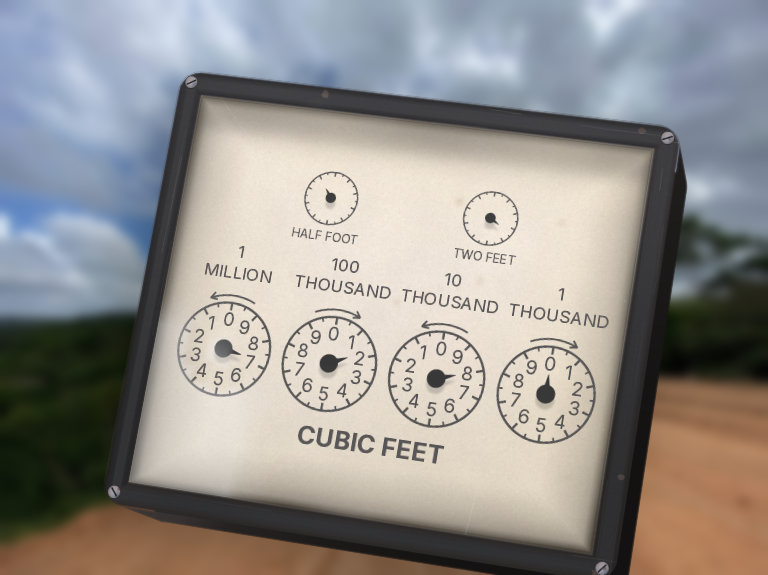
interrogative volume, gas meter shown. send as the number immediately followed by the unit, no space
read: 718000ft³
